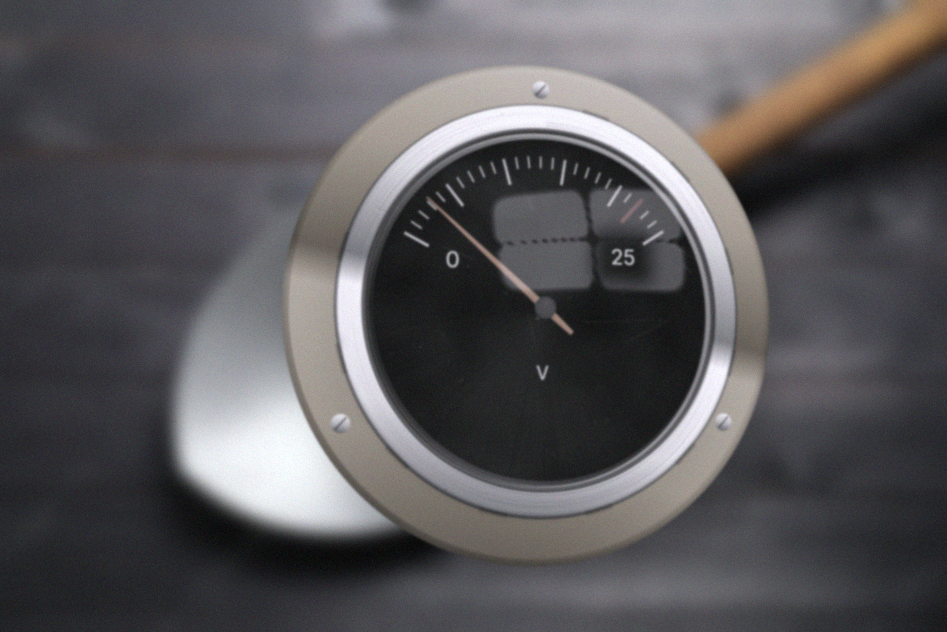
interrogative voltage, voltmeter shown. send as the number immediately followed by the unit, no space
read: 3V
